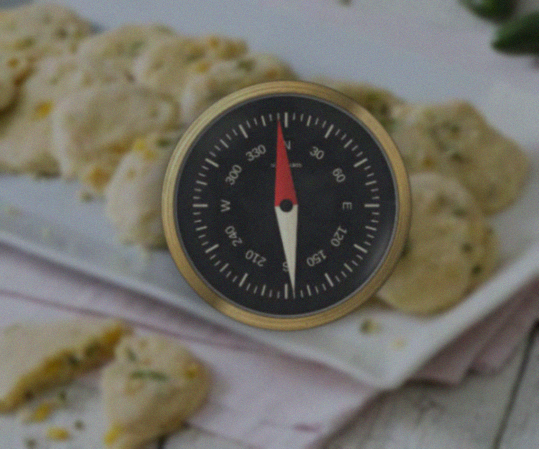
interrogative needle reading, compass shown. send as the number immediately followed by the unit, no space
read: 355°
